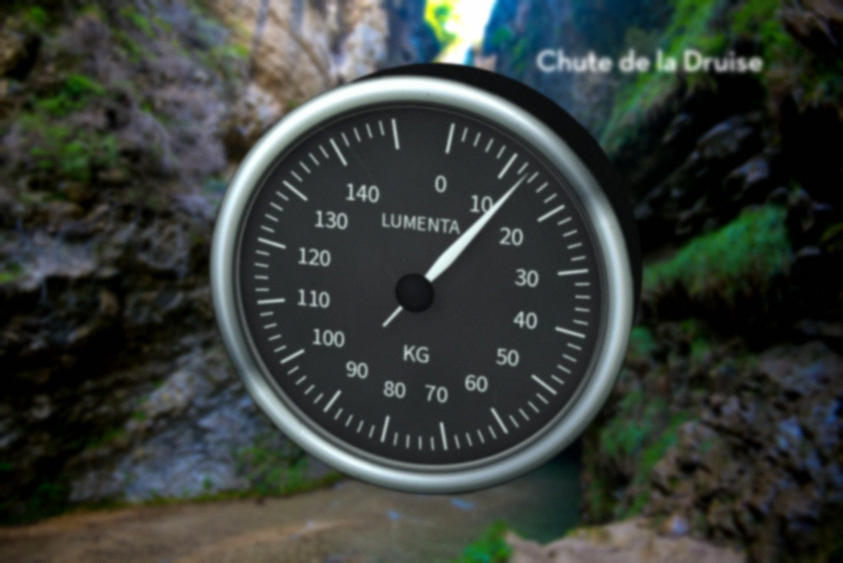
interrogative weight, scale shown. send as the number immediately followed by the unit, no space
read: 13kg
